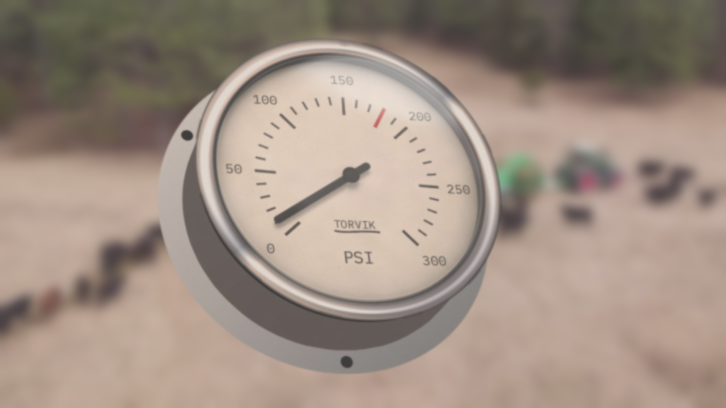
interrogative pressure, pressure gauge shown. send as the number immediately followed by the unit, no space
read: 10psi
